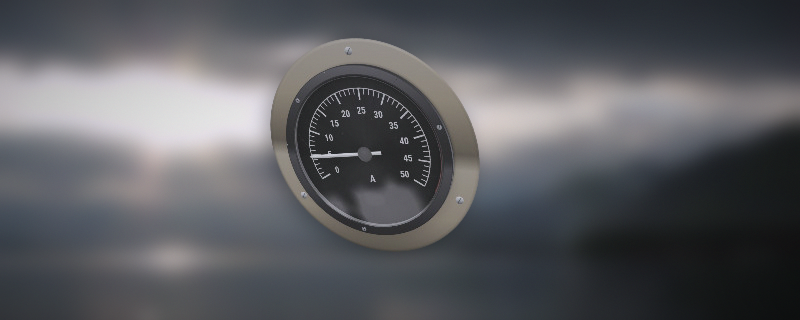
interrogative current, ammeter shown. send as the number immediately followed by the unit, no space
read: 5A
